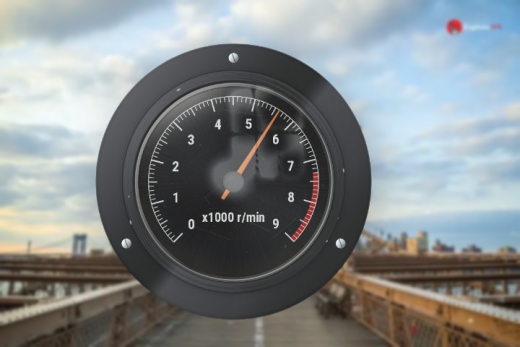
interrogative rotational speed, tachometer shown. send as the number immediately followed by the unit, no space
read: 5600rpm
